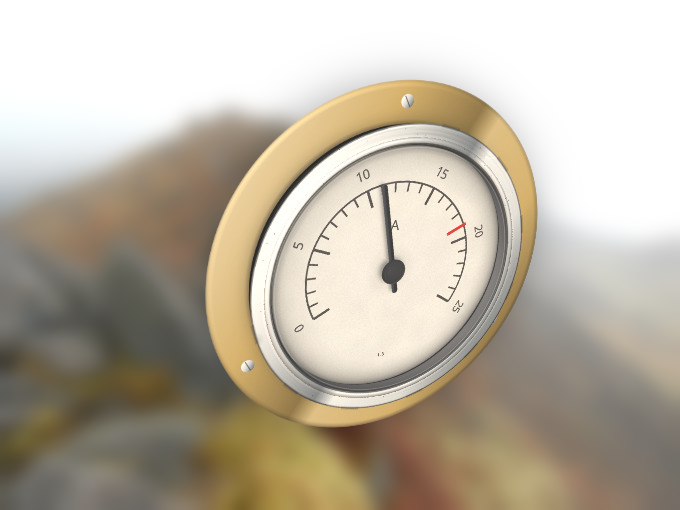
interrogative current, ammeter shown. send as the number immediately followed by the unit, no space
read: 11A
